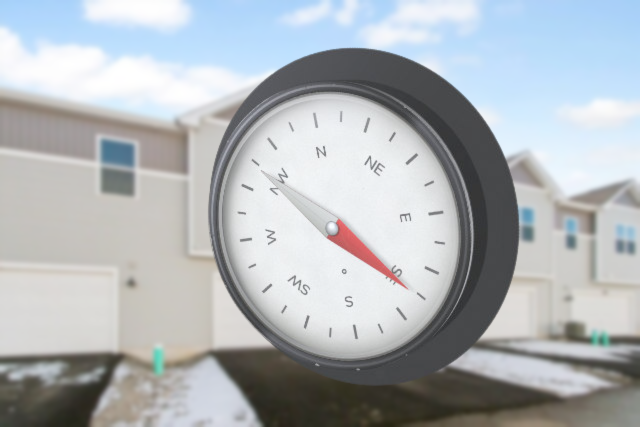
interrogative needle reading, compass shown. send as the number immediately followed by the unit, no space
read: 135°
